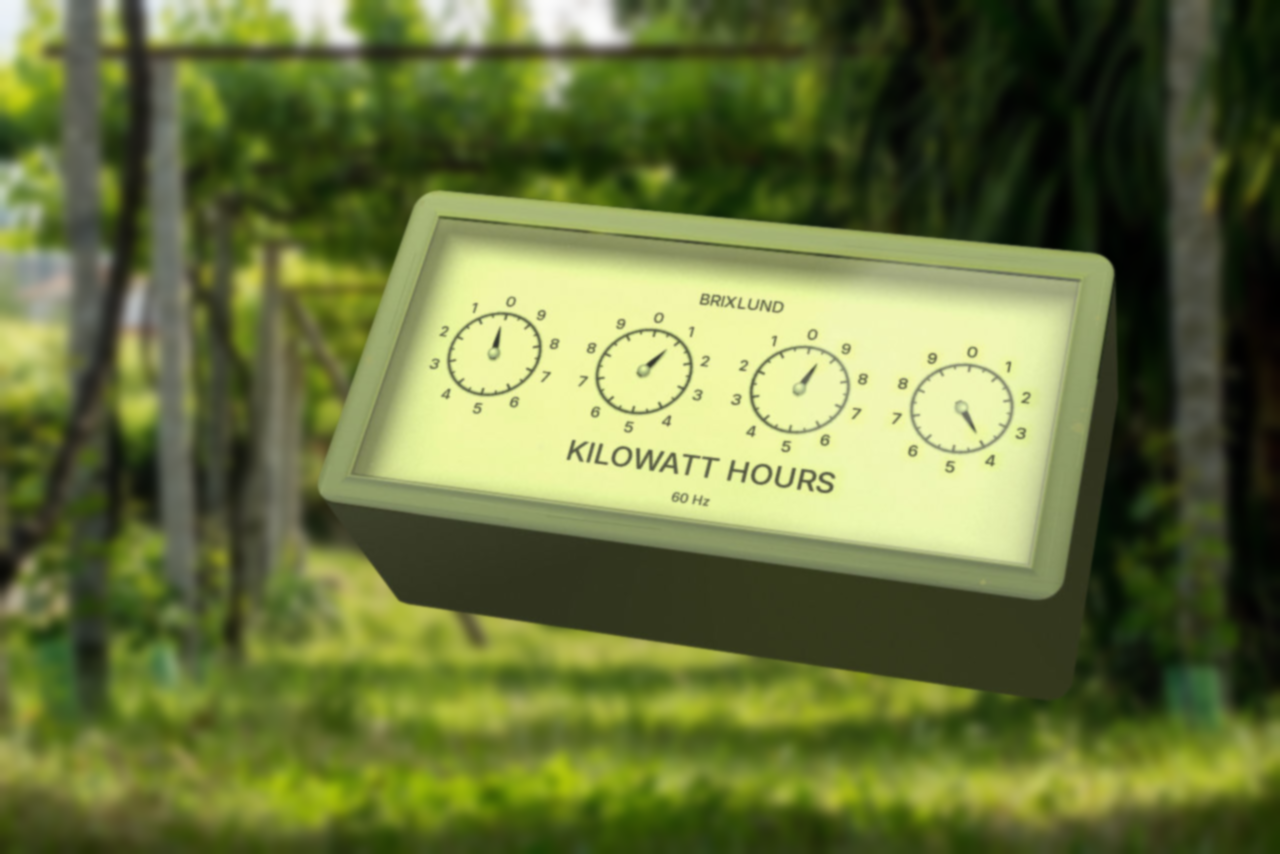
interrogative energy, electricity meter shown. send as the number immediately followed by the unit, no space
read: 94kWh
